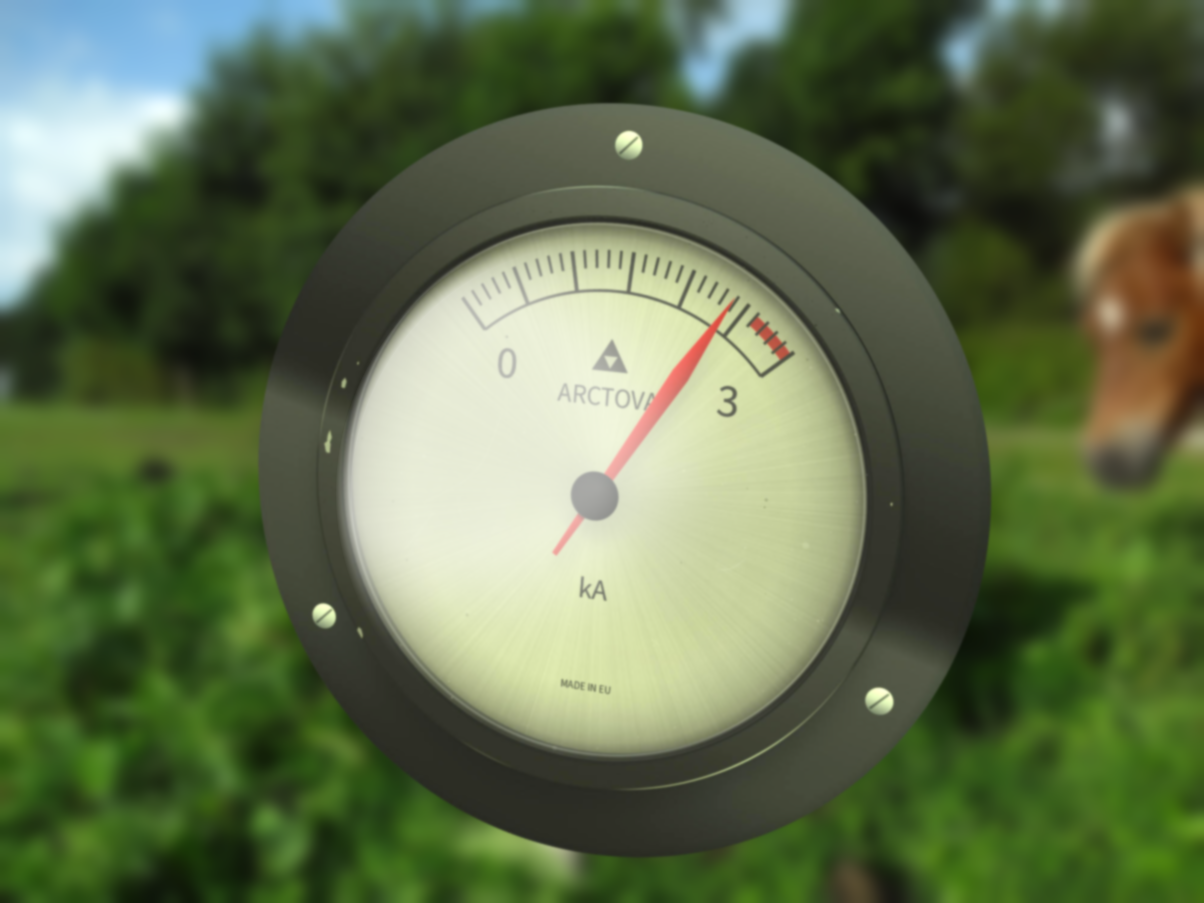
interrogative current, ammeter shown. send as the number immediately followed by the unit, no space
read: 2.4kA
